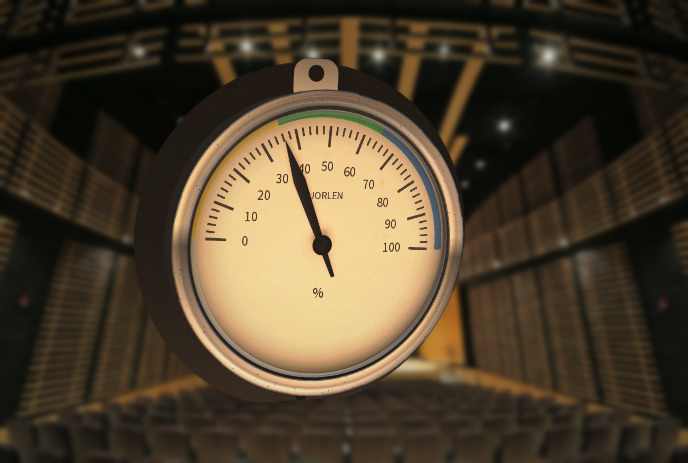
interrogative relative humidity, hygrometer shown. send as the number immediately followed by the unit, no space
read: 36%
